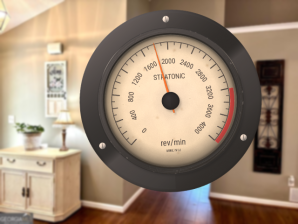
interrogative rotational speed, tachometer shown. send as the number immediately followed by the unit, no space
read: 1800rpm
